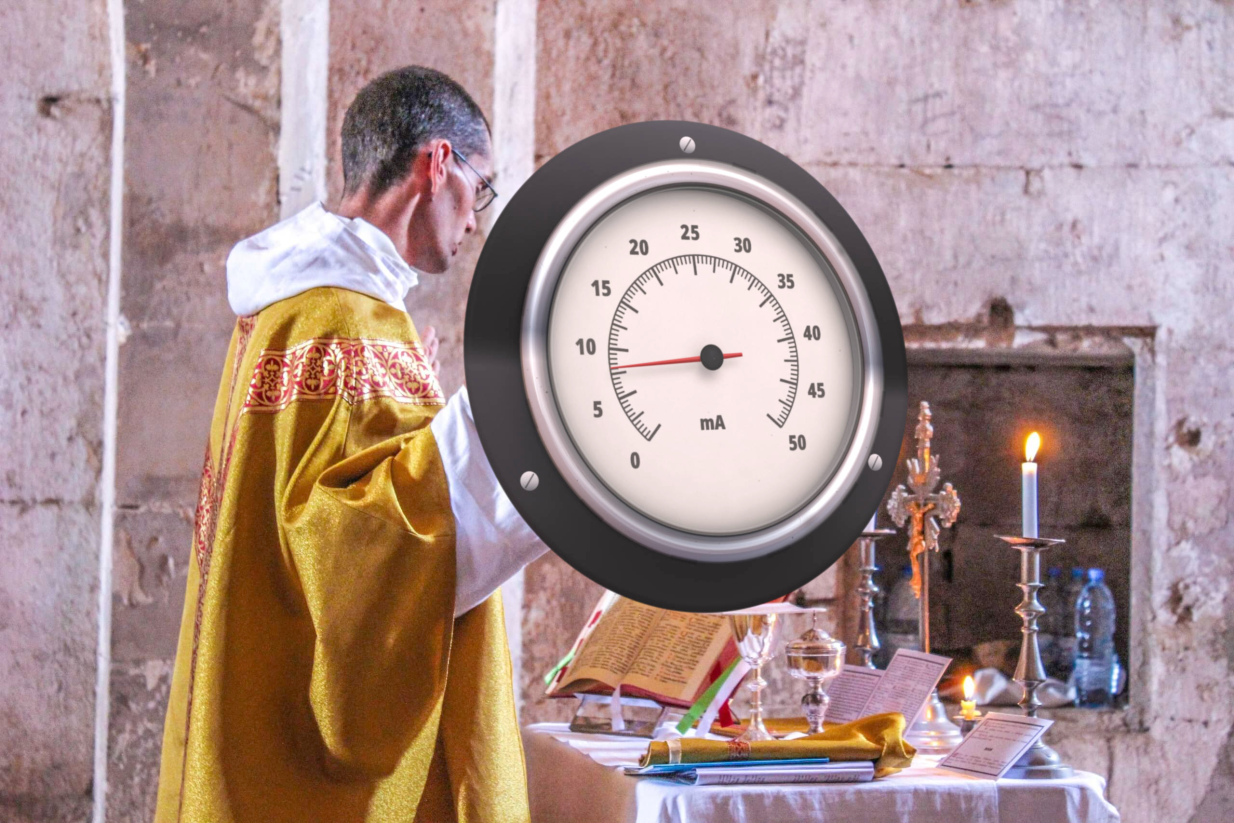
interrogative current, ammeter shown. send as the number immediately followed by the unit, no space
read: 8mA
